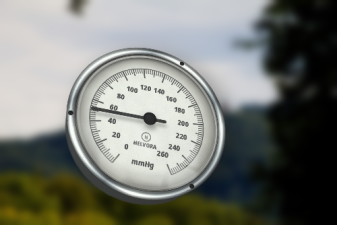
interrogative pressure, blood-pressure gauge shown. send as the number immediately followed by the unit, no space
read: 50mmHg
